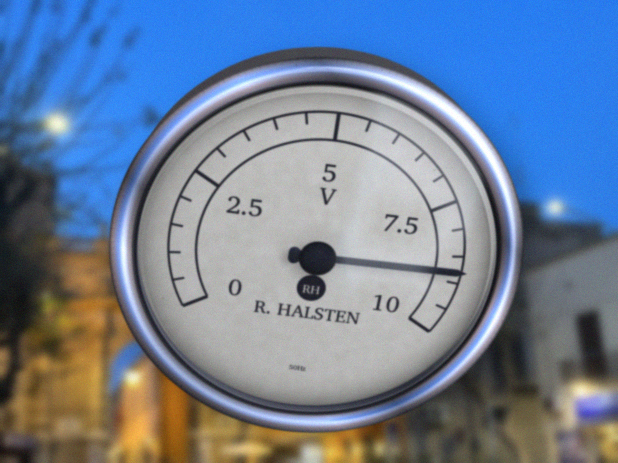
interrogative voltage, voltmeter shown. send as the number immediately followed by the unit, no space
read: 8.75V
